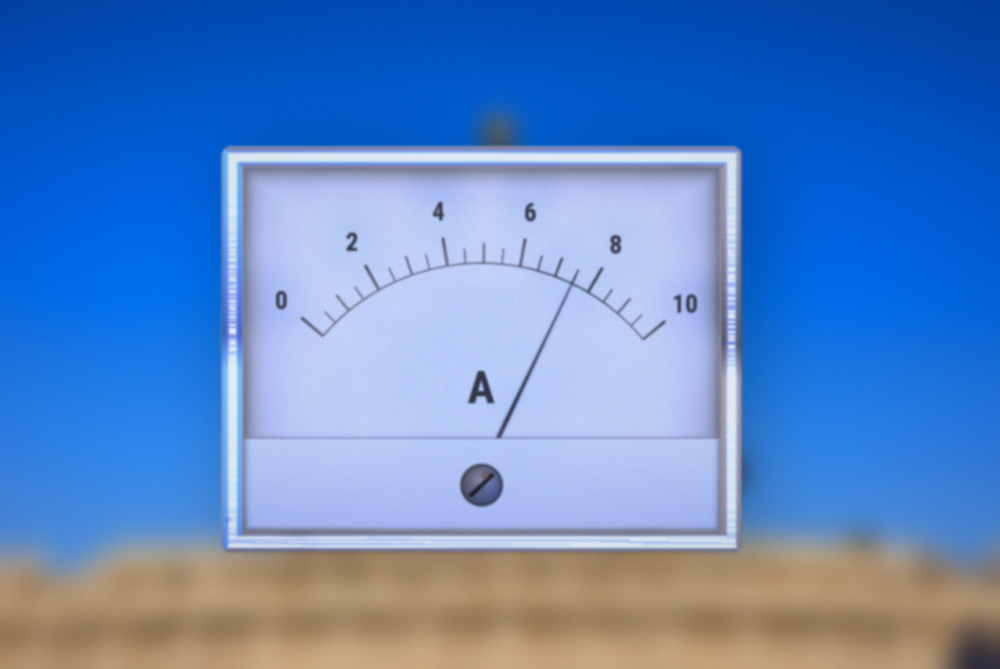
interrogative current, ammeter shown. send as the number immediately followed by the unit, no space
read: 7.5A
